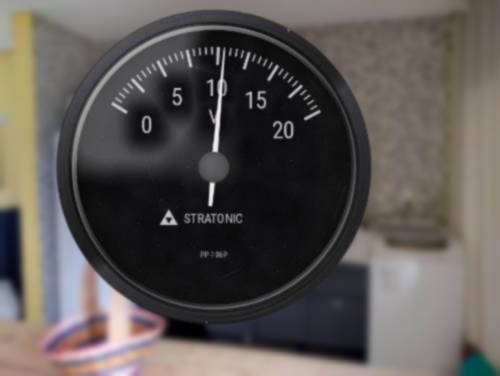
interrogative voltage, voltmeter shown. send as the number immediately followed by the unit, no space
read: 10.5V
